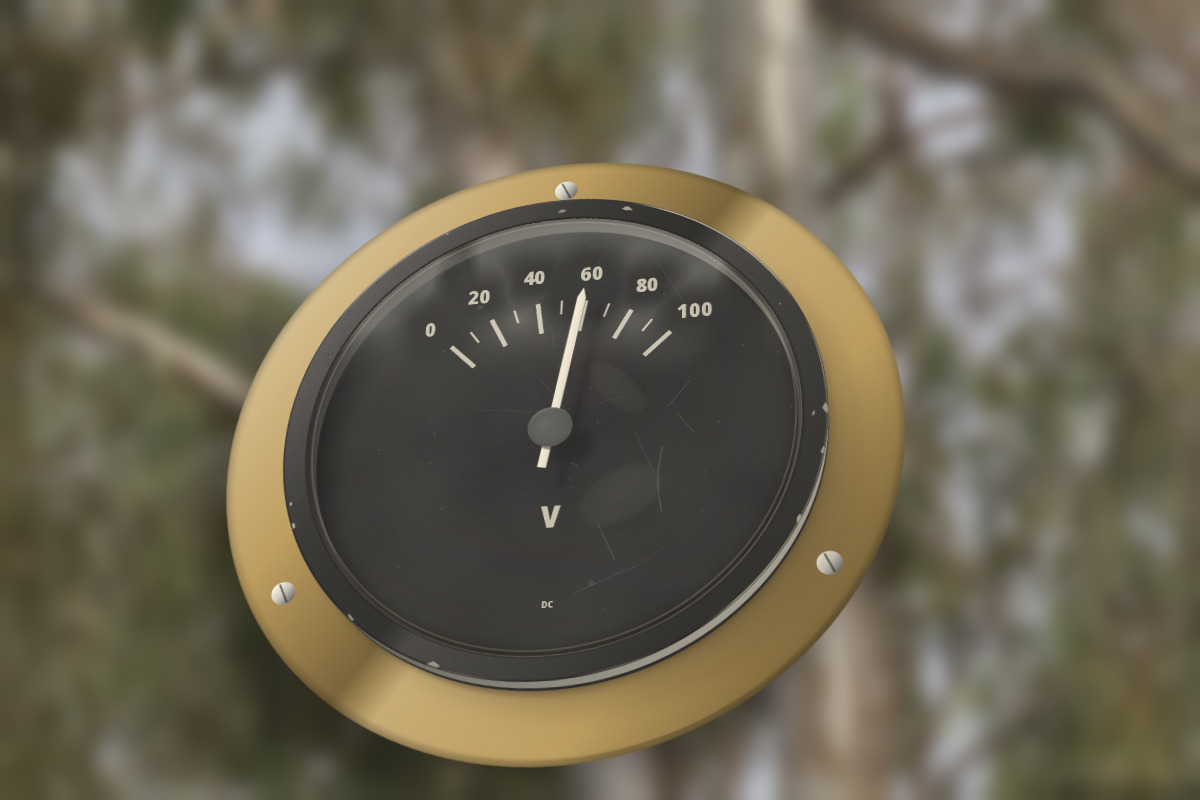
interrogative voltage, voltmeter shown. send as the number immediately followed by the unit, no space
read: 60V
